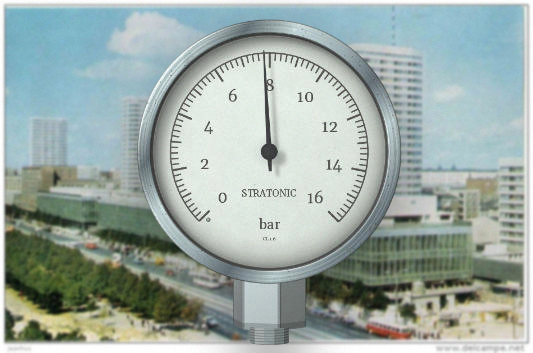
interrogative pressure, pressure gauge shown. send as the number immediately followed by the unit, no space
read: 7.8bar
